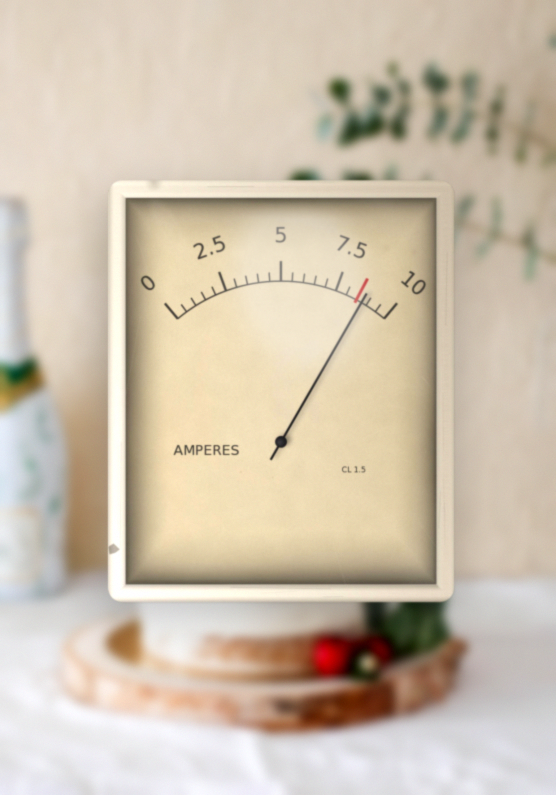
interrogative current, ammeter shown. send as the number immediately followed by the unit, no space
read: 8.75A
